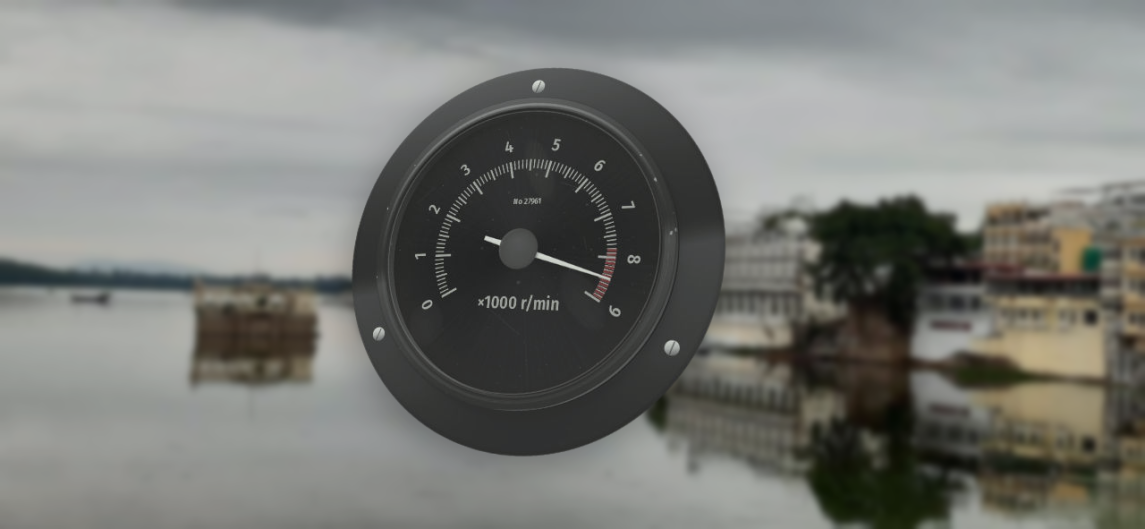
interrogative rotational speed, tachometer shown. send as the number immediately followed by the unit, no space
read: 8500rpm
